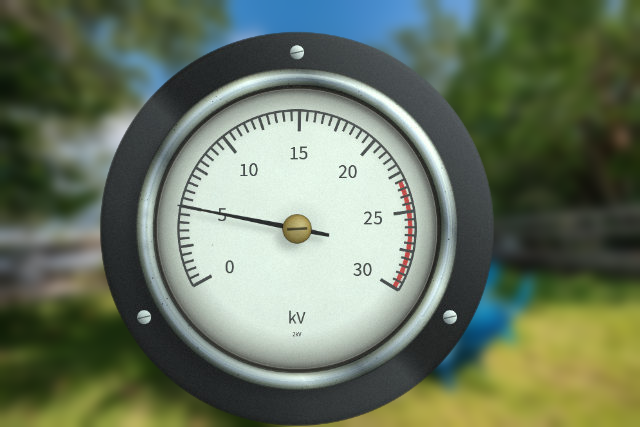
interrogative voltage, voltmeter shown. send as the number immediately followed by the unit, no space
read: 5kV
